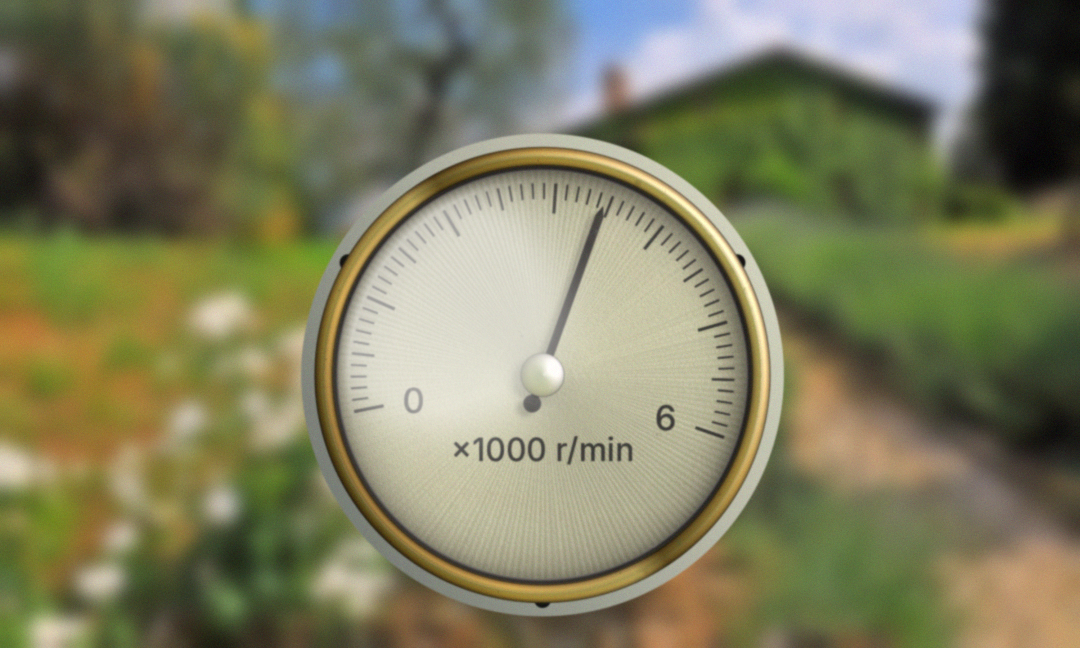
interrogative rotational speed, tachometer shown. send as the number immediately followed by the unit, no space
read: 3450rpm
